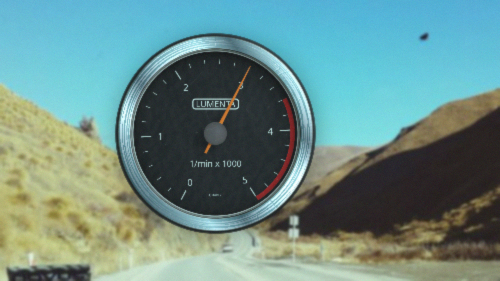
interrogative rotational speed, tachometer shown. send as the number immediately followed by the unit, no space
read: 3000rpm
